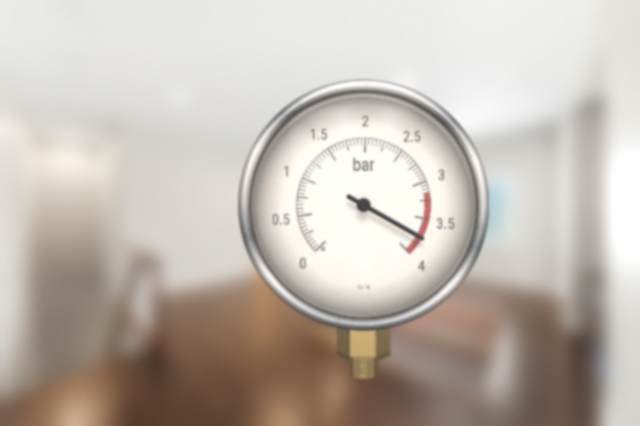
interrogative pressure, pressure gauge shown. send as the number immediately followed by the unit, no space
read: 3.75bar
